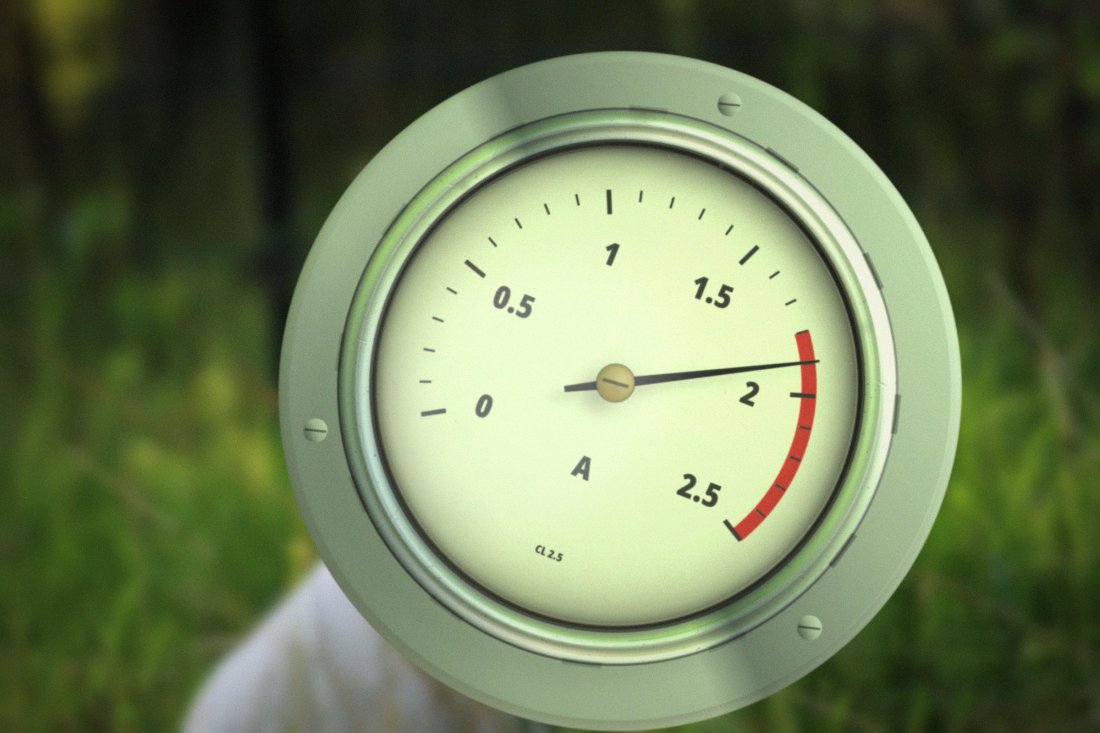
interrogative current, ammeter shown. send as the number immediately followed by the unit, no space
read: 1.9A
